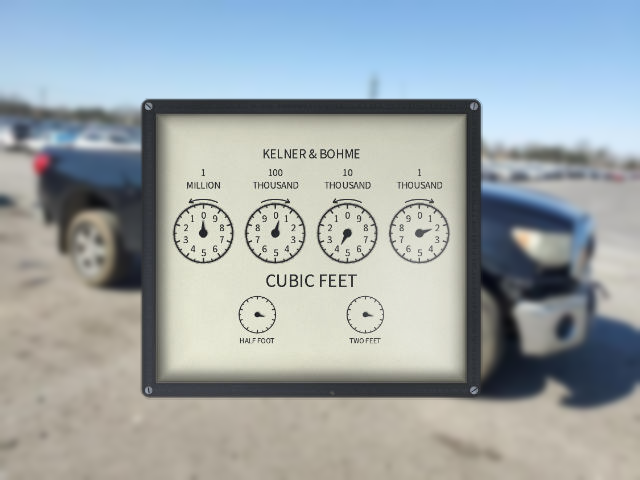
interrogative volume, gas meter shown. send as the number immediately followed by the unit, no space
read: 4200ft³
